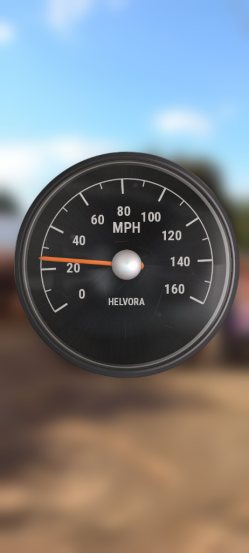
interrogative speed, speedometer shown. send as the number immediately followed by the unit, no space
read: 25mph
